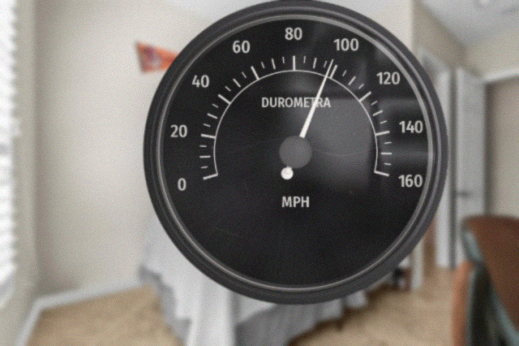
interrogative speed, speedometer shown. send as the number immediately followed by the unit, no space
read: 97.5mph
